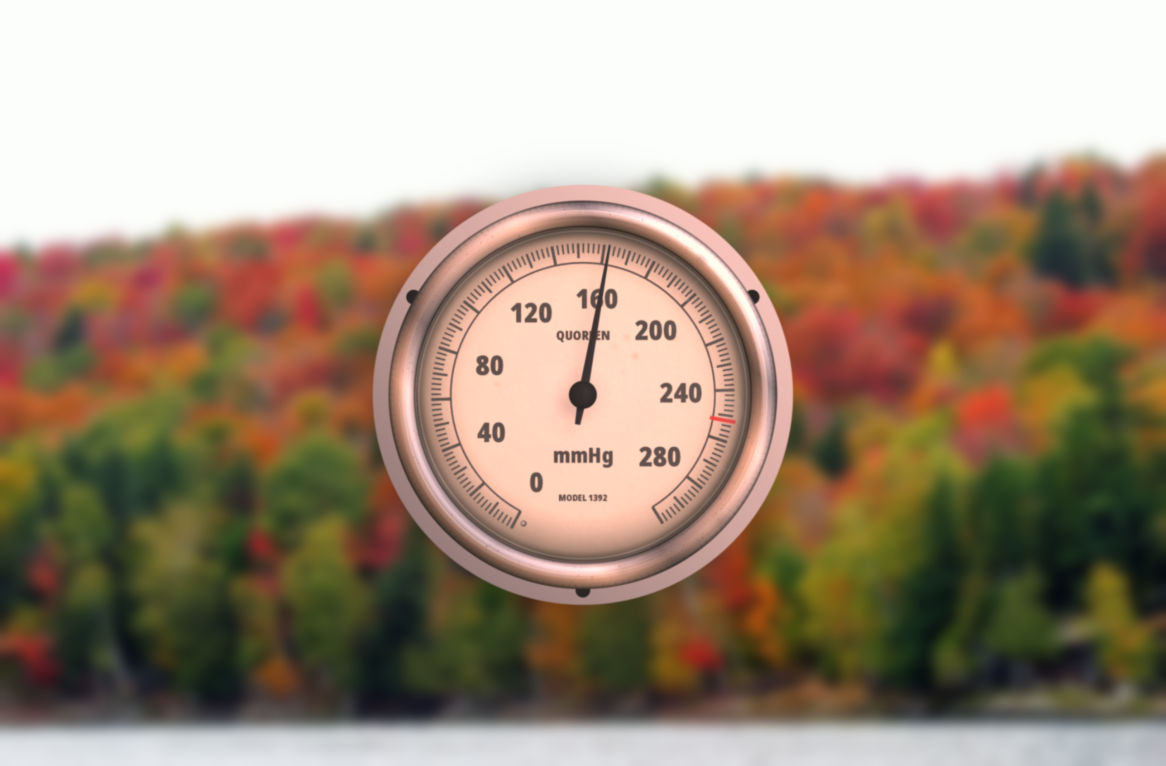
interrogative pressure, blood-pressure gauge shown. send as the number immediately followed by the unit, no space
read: 162mmHg
